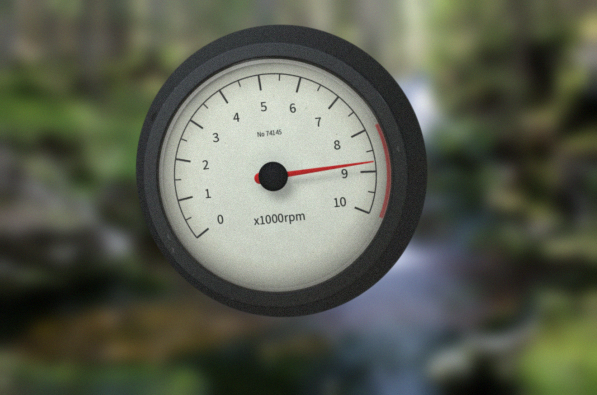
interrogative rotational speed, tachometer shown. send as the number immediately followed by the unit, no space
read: 8750rpm
